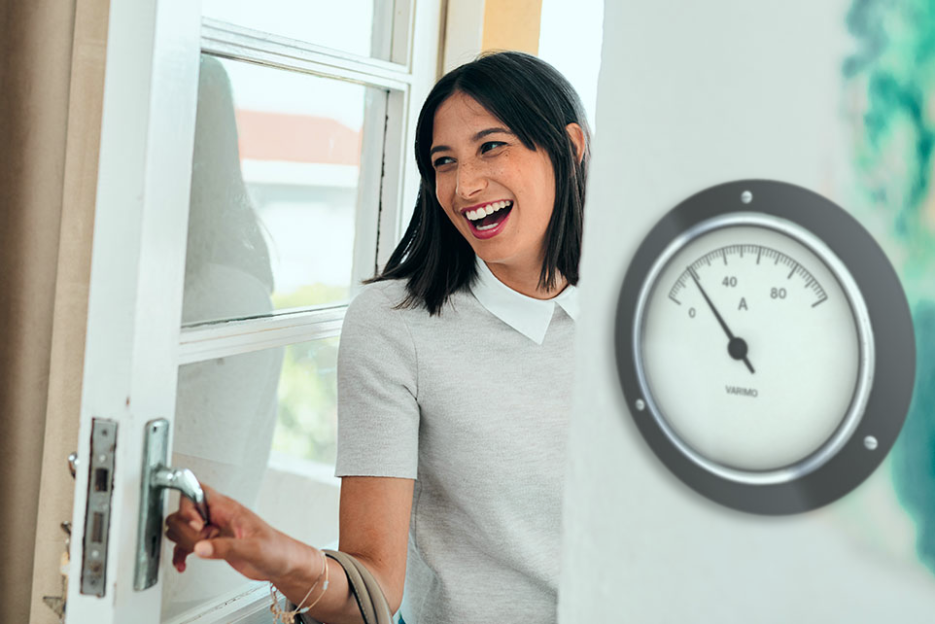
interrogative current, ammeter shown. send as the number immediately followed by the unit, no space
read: 20A
